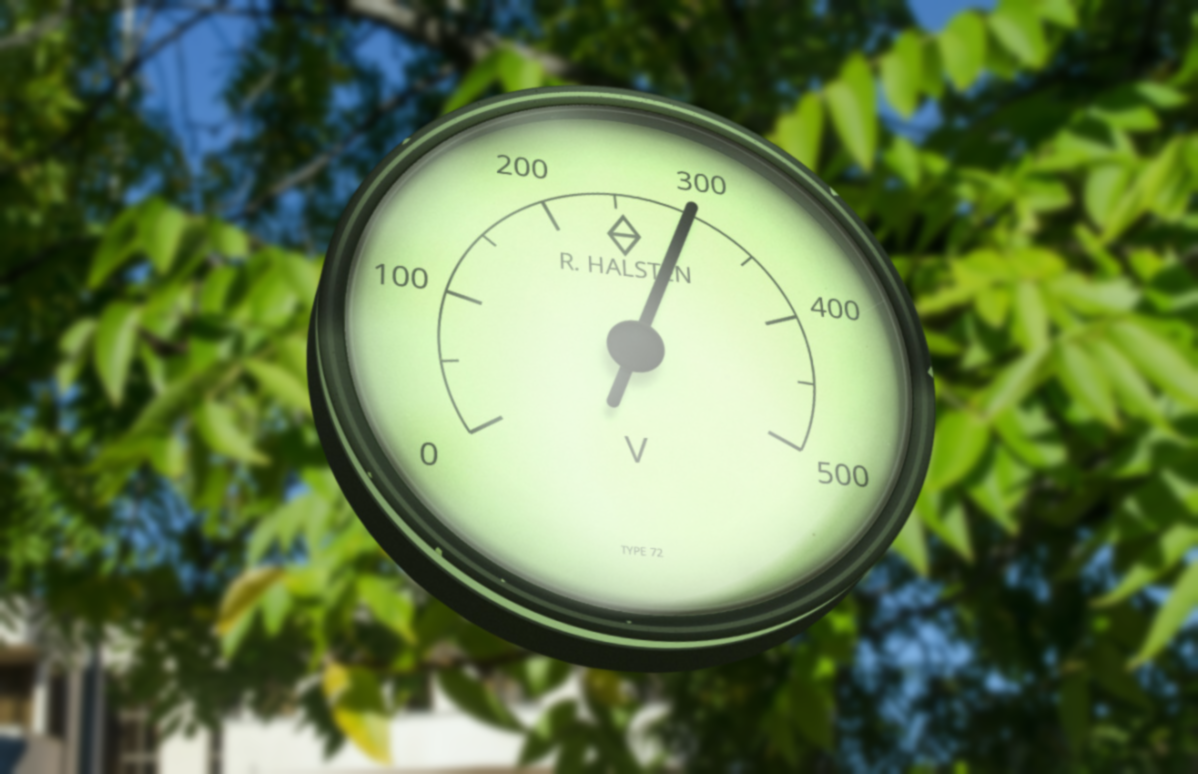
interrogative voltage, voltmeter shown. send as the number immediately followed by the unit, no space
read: 300V
